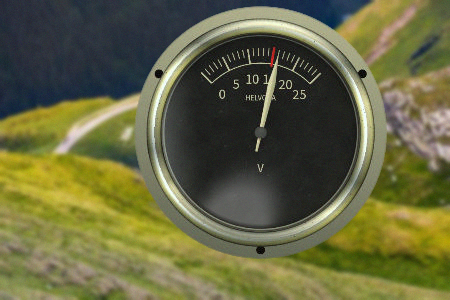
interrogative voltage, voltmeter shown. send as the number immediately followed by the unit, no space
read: 16V
